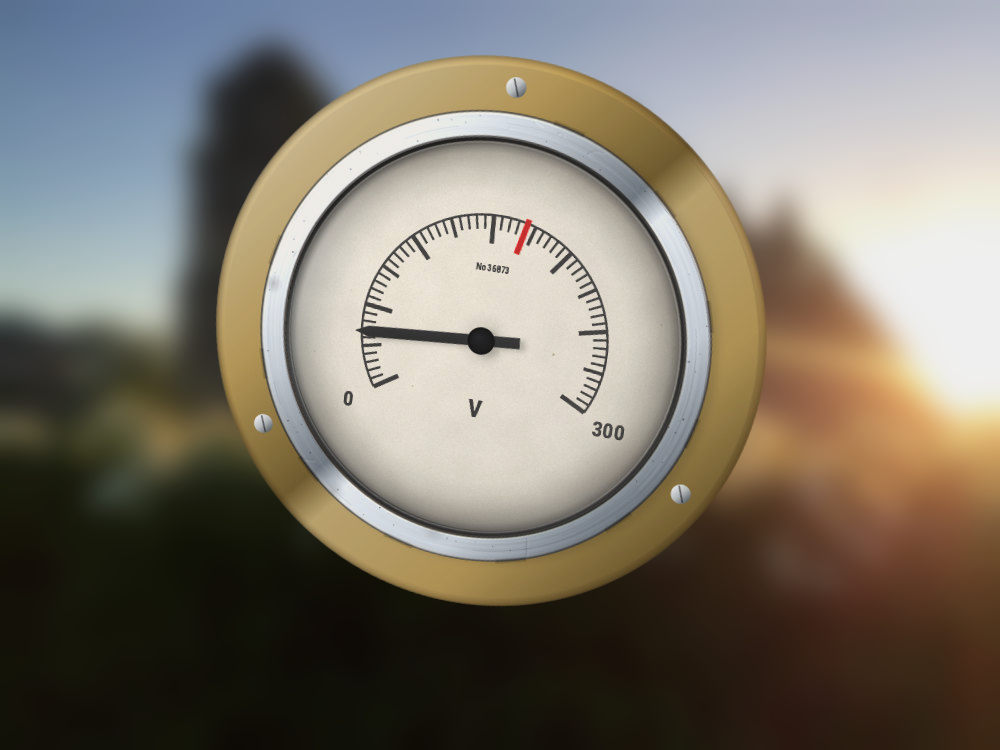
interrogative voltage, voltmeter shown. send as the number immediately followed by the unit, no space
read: 35V
